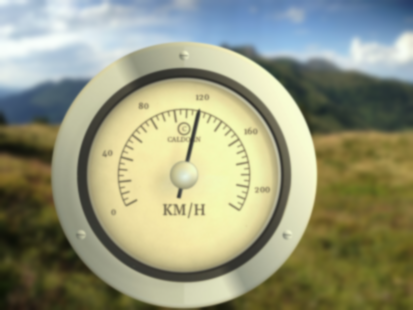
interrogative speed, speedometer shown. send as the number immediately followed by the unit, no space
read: 120km/h
